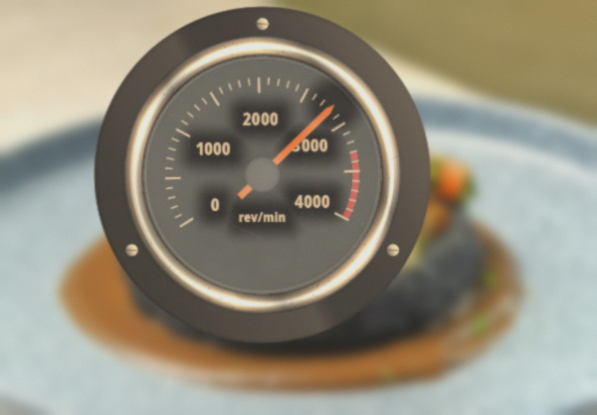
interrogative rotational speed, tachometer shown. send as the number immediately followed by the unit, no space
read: 2800rpm
